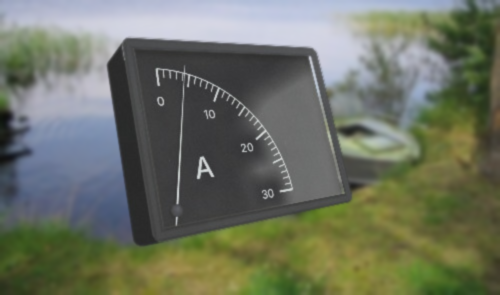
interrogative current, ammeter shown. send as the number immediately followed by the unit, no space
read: 4A
